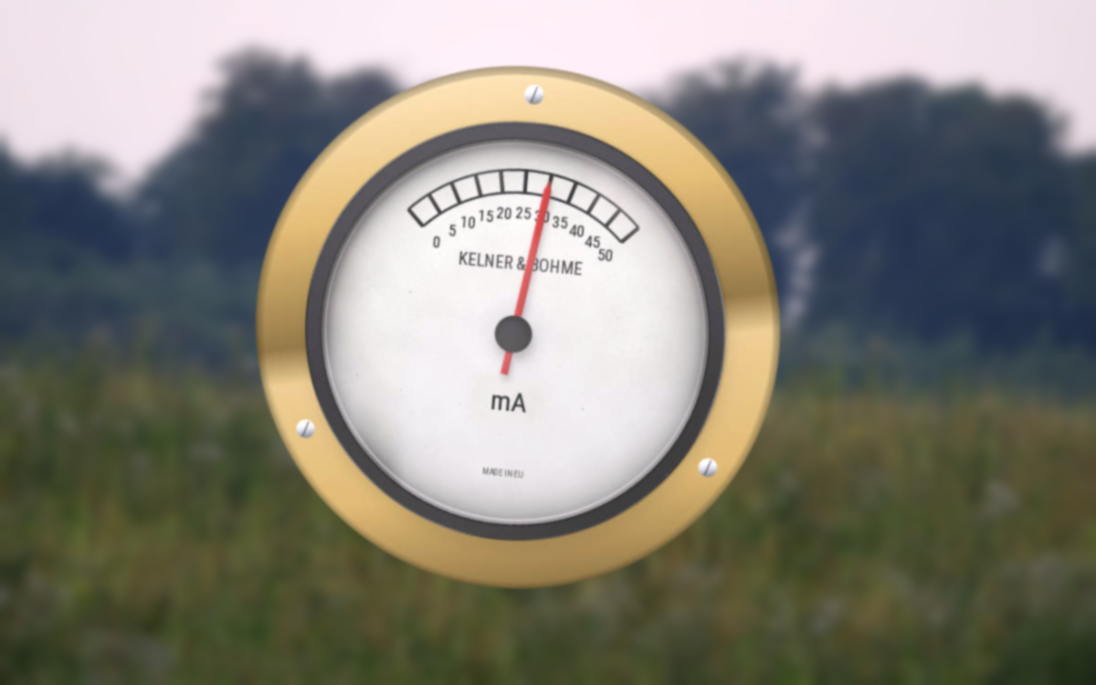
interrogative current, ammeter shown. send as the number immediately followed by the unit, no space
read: 30mA
